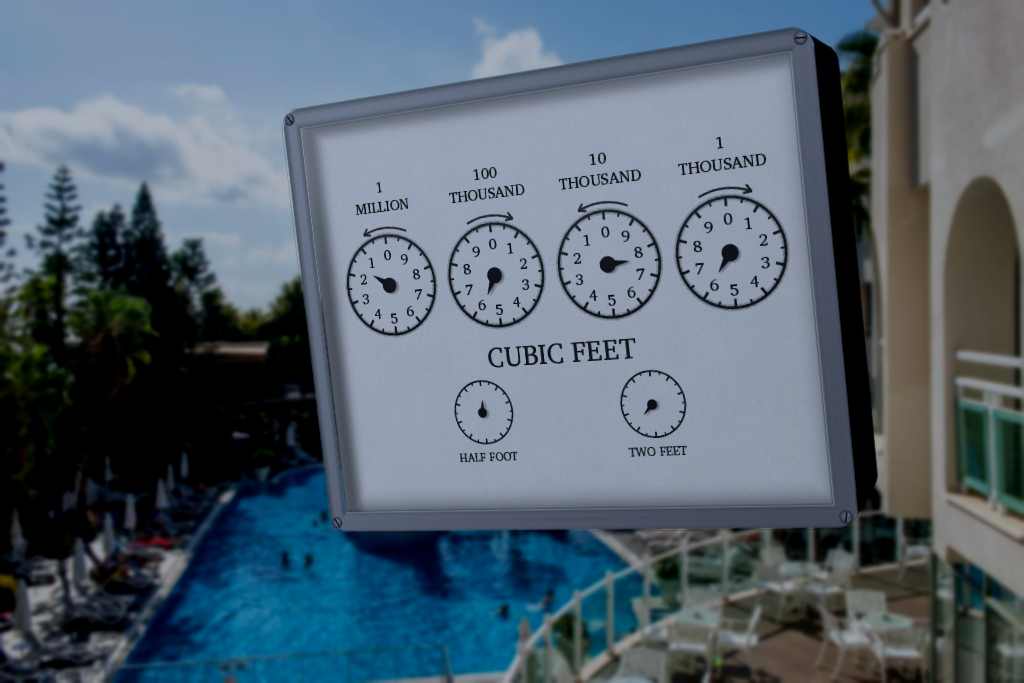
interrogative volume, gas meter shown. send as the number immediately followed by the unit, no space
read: 157600ft³
